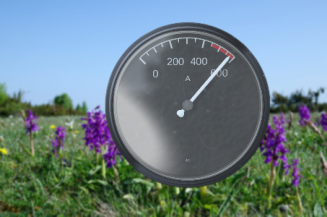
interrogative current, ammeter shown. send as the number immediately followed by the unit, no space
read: 575A
